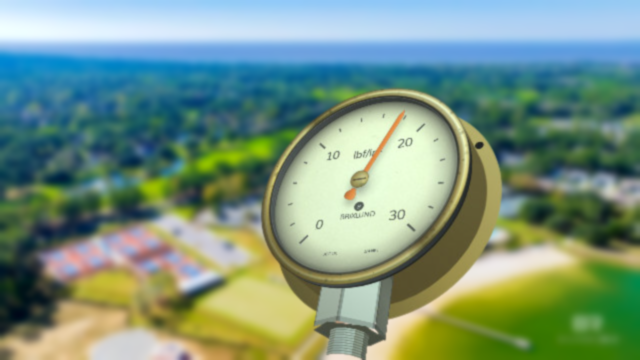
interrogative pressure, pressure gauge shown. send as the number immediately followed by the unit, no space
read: 18psi
